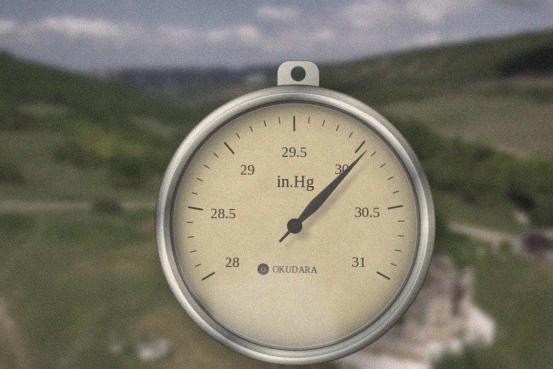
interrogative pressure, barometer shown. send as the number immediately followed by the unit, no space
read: 30.05inHg
